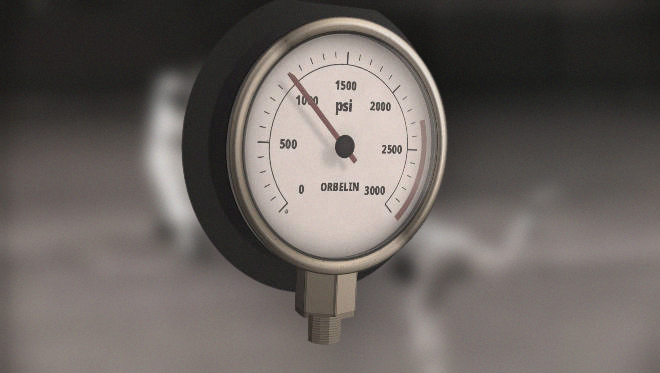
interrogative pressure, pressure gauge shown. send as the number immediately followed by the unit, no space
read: 1000psi
